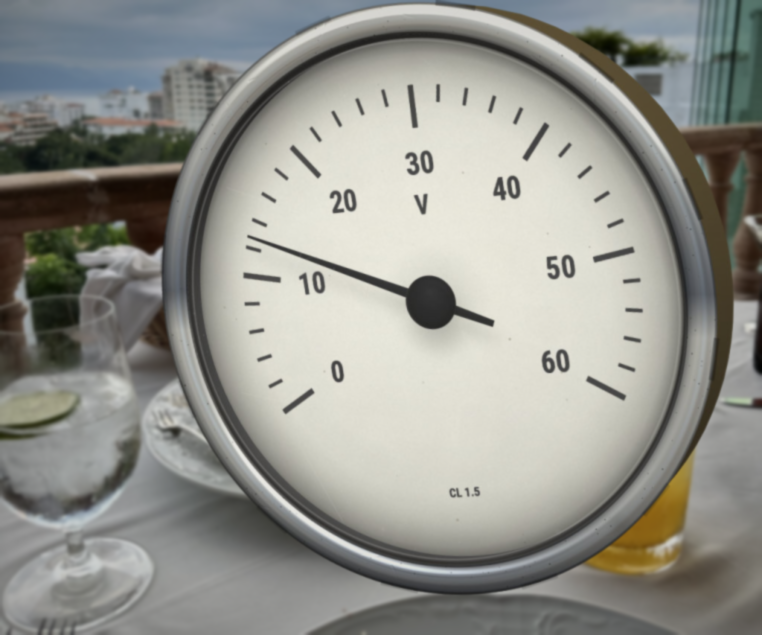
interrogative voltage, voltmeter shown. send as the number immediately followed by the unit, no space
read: 13V
